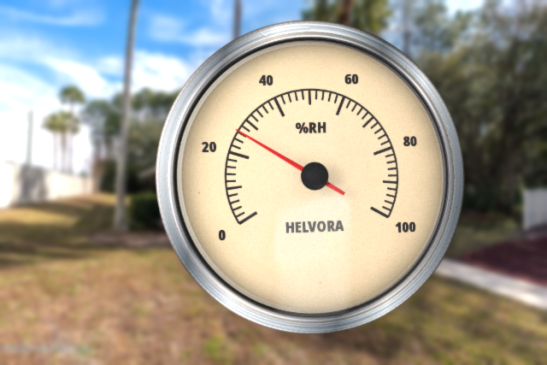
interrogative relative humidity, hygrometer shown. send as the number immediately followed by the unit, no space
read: 26%
